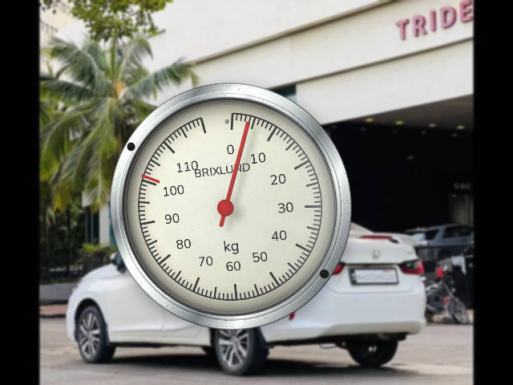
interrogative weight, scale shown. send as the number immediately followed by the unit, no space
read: 4kg
